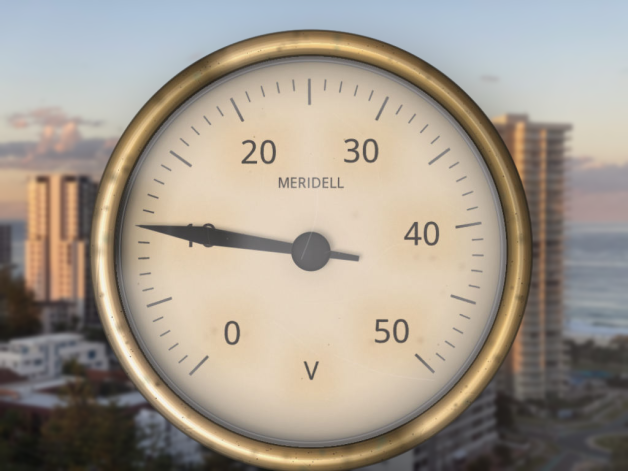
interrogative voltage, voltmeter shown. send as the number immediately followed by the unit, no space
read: 10V
